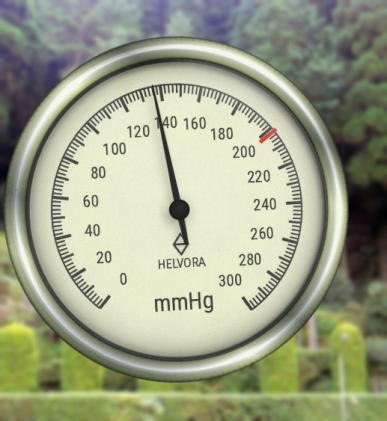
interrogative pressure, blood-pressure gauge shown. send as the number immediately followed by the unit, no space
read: 136mmHg
